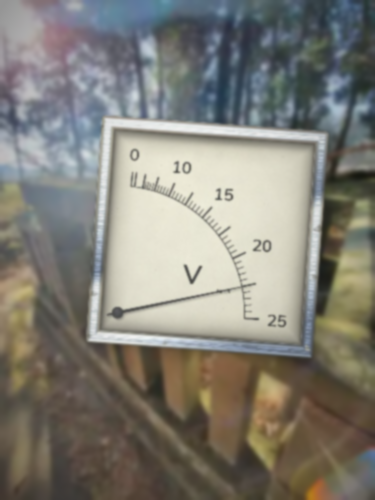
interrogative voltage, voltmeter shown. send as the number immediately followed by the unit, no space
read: 22.5V
